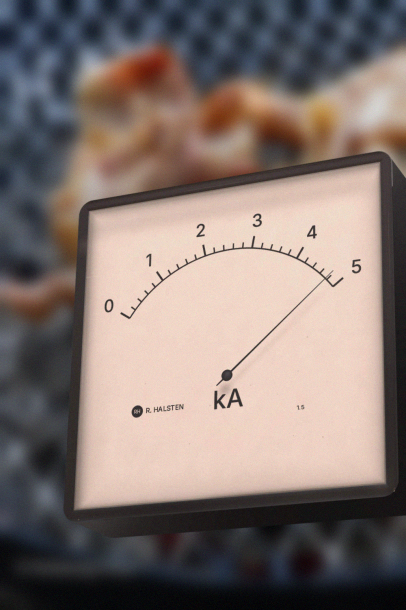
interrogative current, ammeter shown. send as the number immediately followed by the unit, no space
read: 4.8kA
